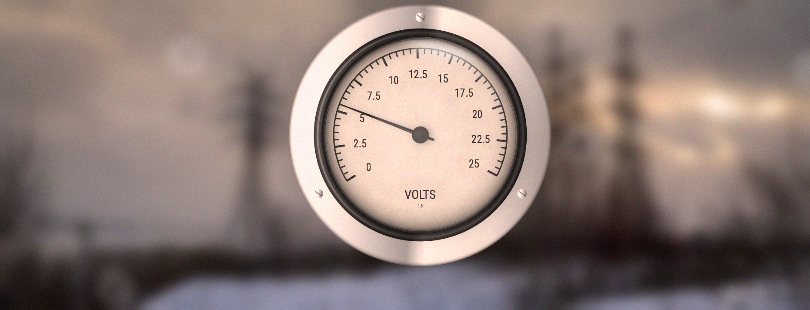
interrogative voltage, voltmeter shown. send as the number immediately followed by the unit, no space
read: 5.5V
